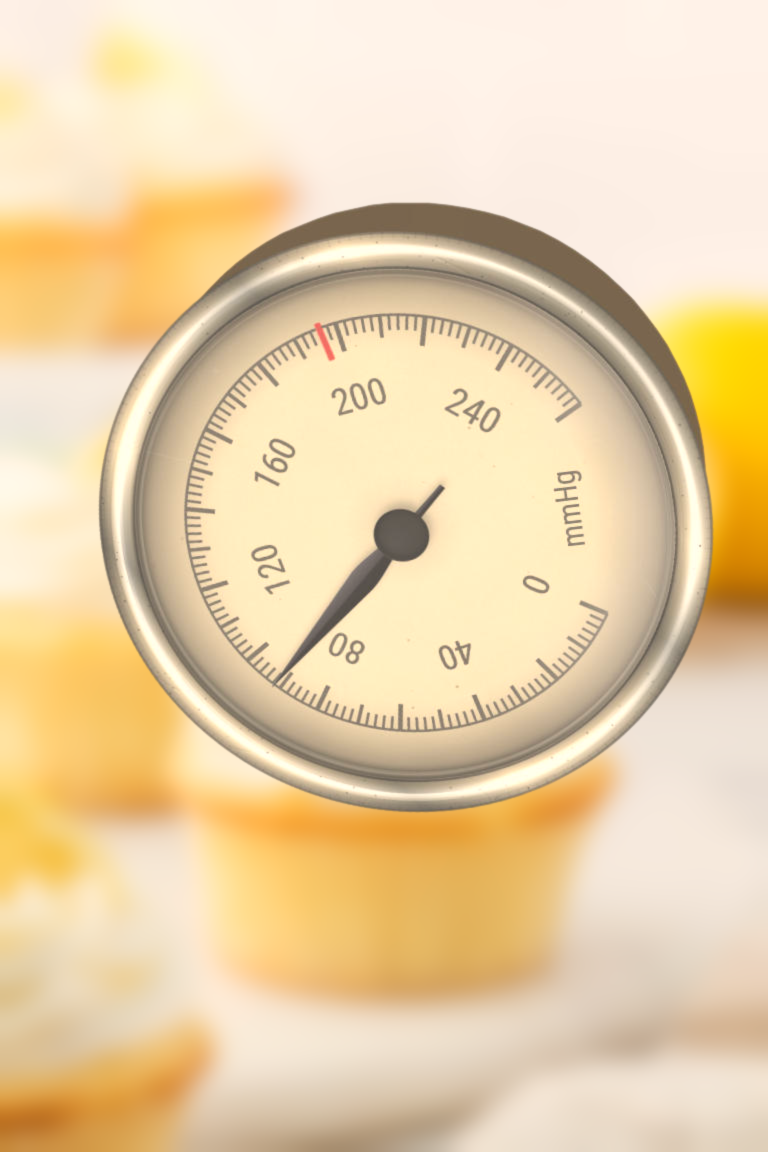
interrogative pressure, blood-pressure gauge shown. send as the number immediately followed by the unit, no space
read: 92mmHg
